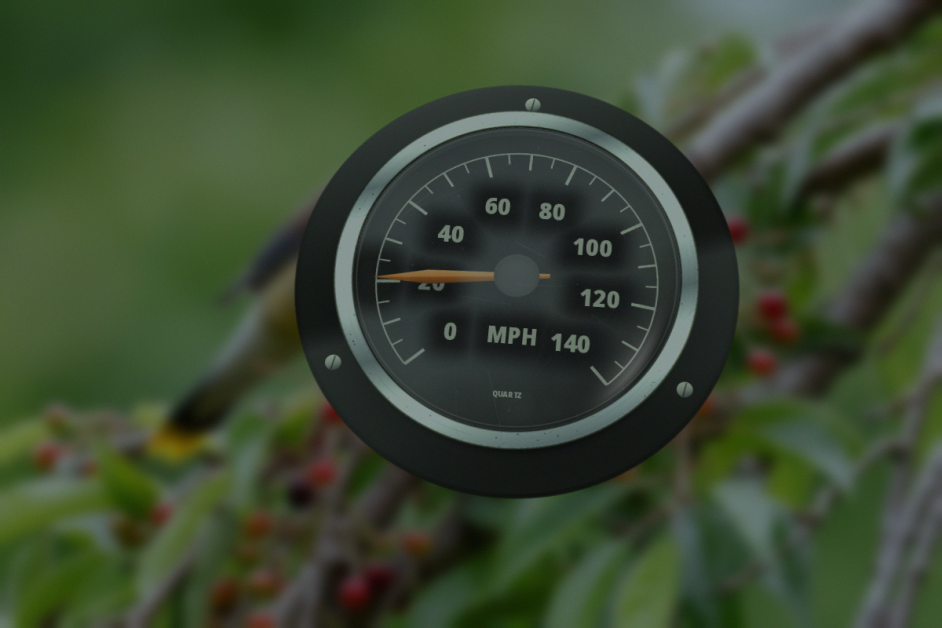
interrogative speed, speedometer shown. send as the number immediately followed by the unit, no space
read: 20mph
